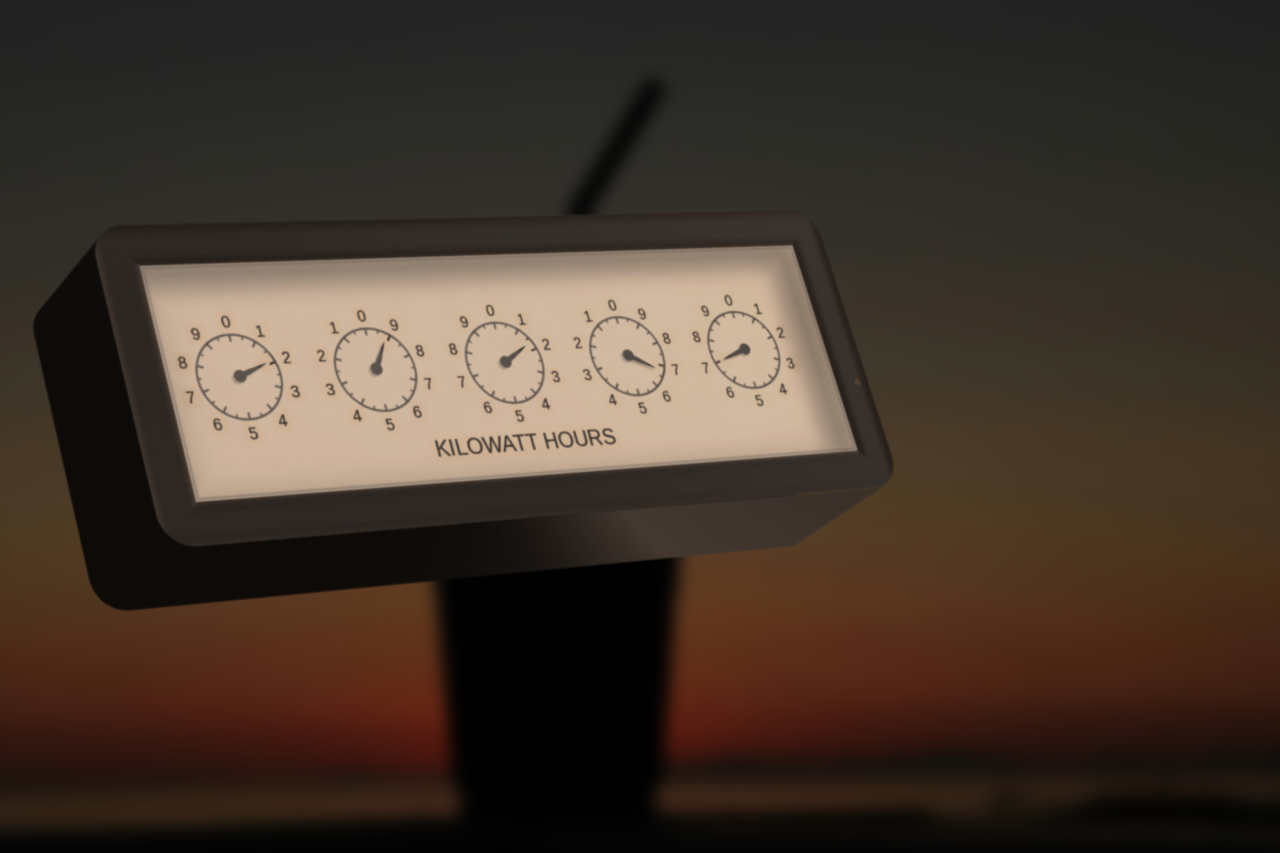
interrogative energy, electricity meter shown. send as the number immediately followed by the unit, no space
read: 19167kWh
